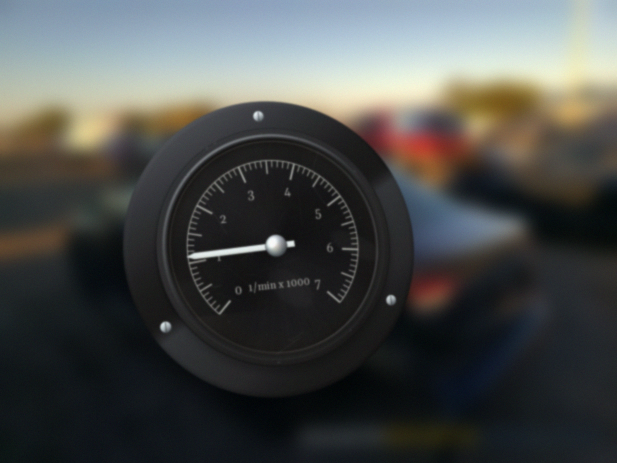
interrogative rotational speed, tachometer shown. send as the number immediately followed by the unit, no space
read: 1100rpm
